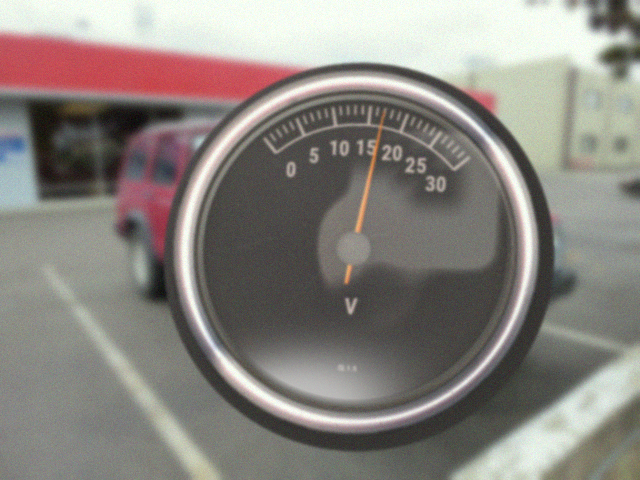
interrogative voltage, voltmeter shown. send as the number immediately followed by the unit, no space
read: 17V
